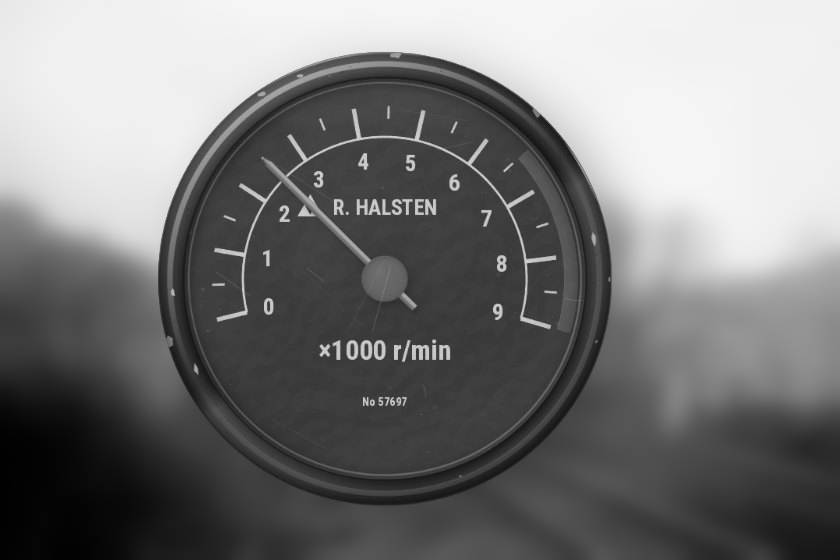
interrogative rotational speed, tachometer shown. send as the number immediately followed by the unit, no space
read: 2500rpm
